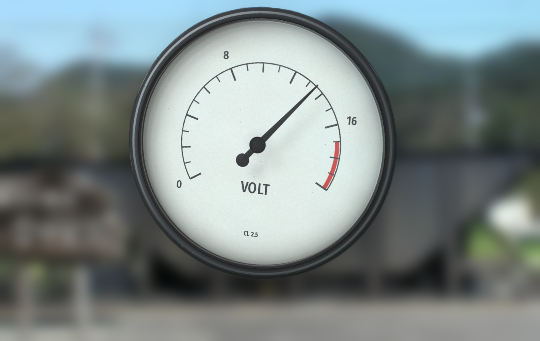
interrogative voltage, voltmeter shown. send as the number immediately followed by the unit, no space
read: 13.5V
